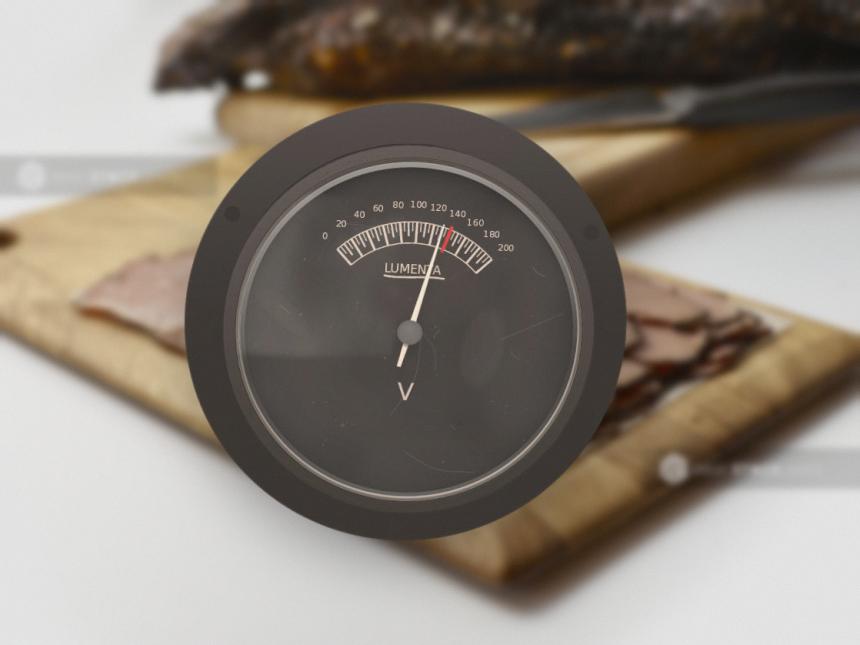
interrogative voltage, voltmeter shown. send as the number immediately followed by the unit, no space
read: 130V
